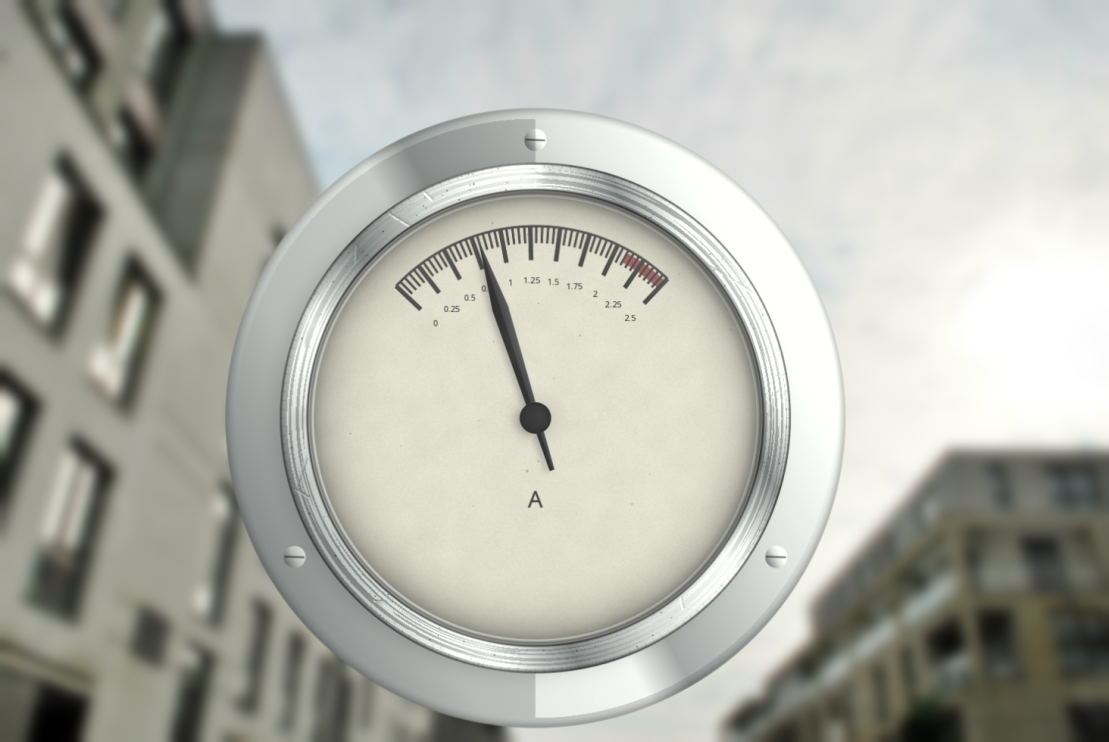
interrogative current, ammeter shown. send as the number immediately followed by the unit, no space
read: 0.8A
